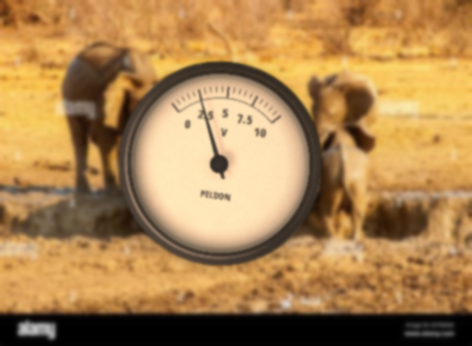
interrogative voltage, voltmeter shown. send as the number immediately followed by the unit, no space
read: 2.5V
